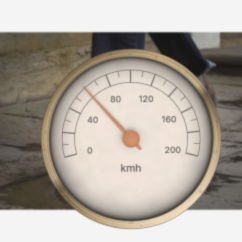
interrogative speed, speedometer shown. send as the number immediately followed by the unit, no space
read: 60km/h
